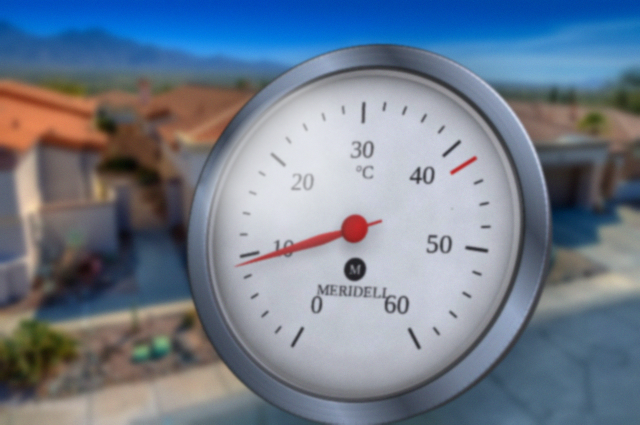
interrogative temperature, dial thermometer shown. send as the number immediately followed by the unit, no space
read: 9°C
